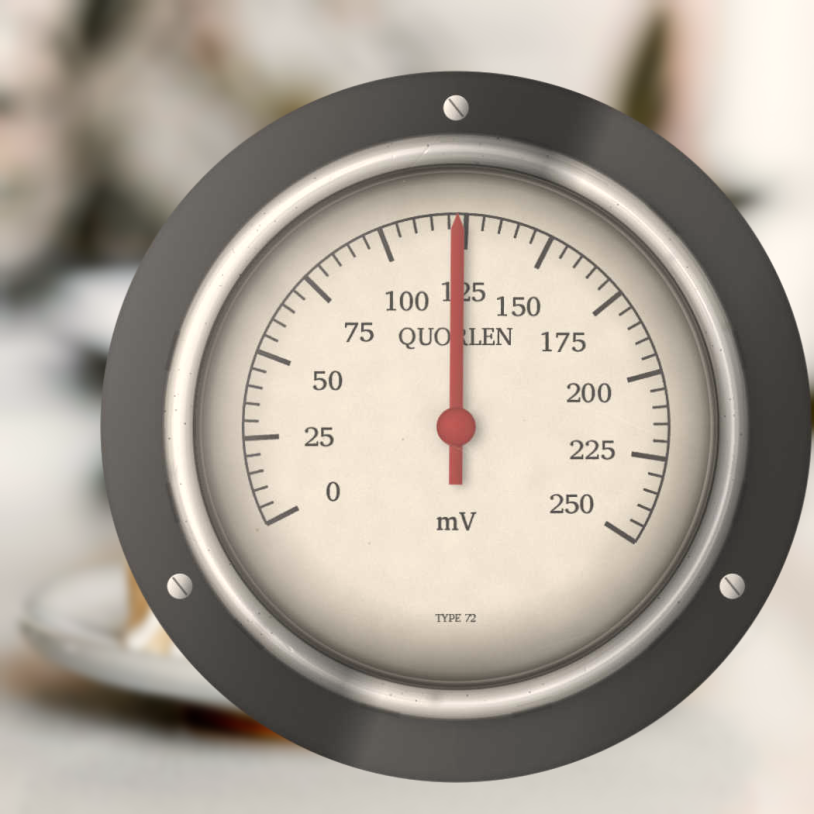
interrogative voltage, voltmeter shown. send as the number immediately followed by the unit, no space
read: 122.5mV
